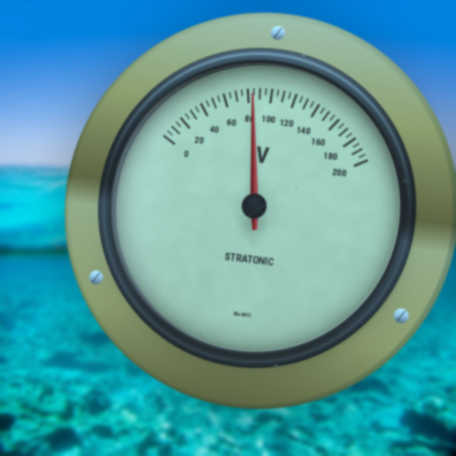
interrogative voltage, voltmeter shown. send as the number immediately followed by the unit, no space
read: 85V
